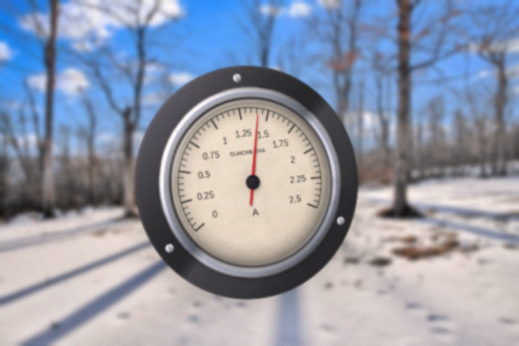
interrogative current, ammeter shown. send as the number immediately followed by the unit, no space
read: 1.4A
